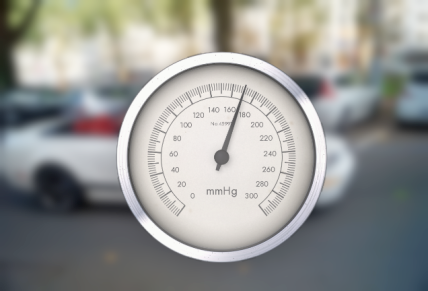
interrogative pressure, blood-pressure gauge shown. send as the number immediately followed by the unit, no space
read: 170mmHg
